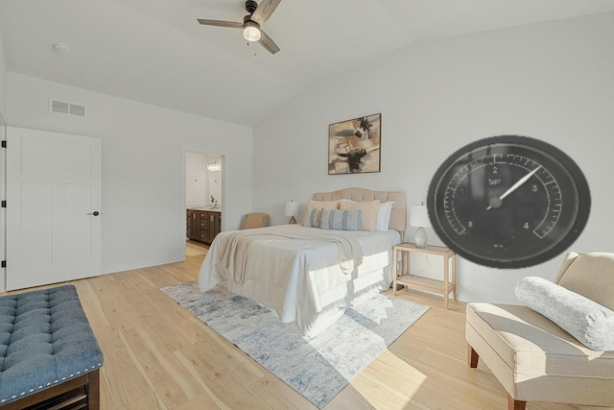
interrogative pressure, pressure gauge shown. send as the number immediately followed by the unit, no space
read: 2.7bar
